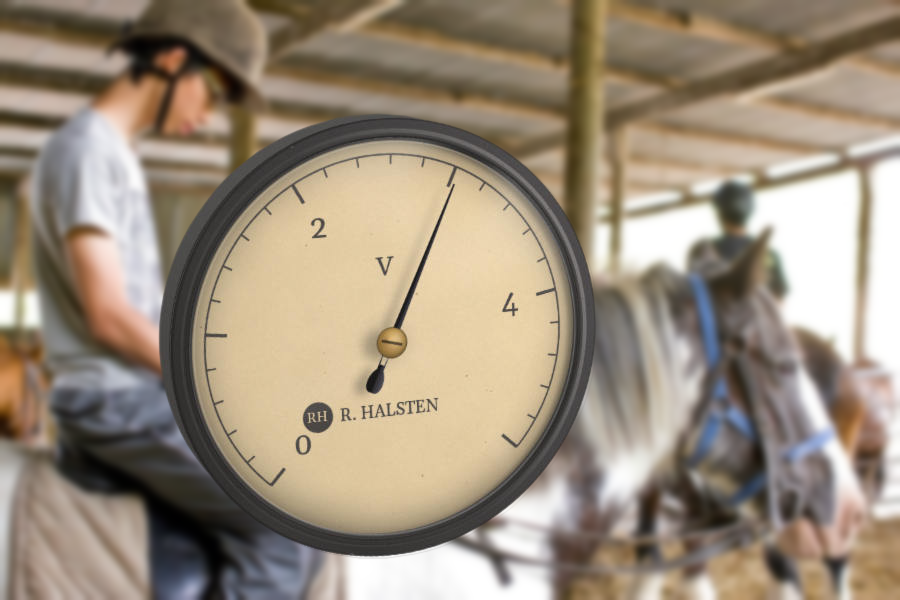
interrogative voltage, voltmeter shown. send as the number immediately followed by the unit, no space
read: 3V
